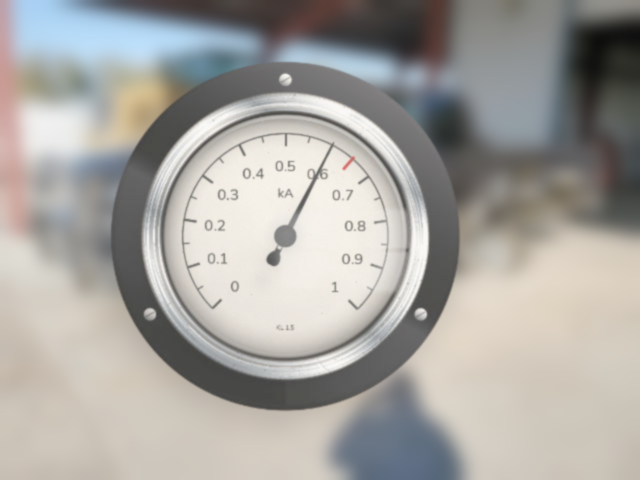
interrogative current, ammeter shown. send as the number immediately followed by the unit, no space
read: 0.6kA
